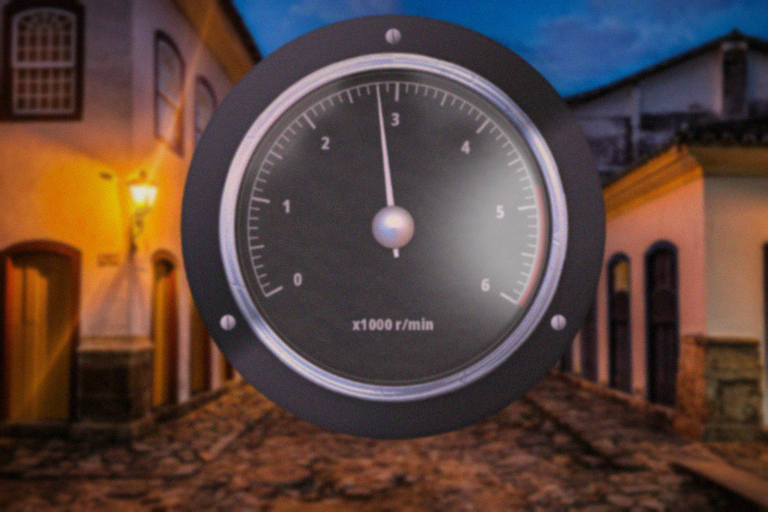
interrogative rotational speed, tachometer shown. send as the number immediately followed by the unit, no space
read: 2800rpm
